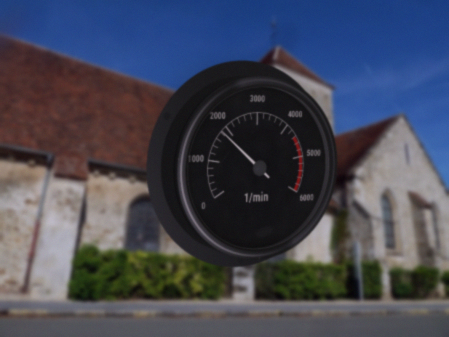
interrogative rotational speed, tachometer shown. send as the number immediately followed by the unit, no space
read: 1800rpm
